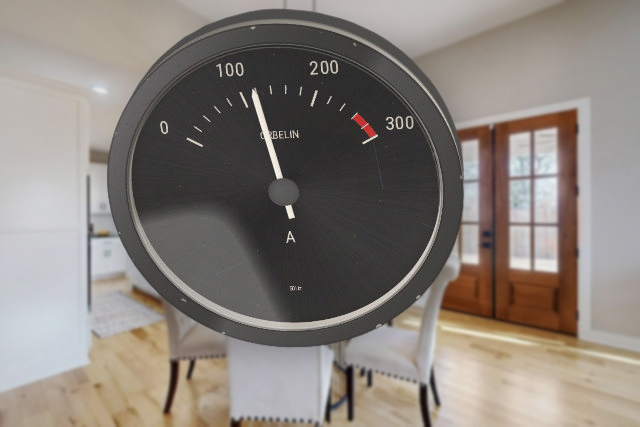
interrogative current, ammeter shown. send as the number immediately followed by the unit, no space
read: 120A
